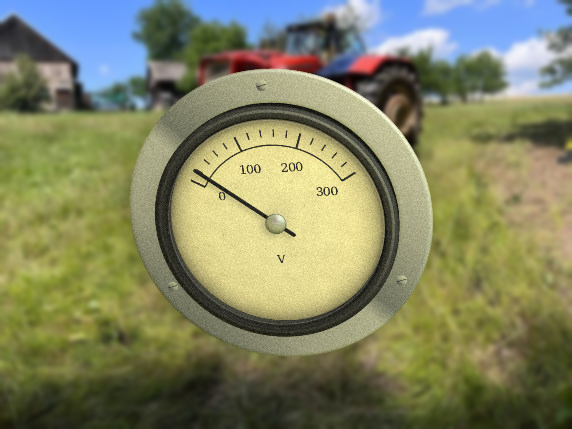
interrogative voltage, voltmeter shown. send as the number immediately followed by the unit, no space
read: 20V
